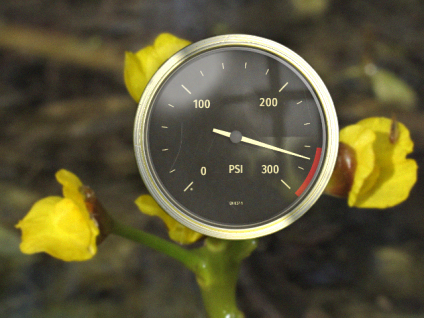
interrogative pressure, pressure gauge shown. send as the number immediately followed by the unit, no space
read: 270psi
